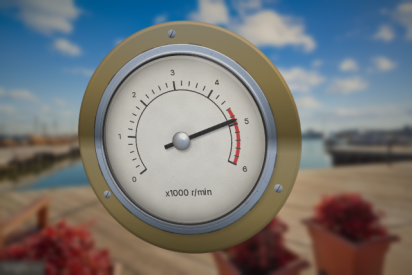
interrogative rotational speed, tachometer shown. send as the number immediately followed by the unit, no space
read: 4900rpm
